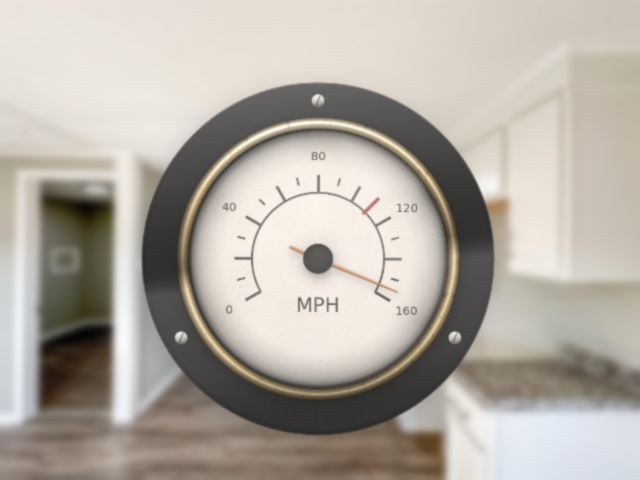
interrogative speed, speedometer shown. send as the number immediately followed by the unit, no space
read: 155mph
